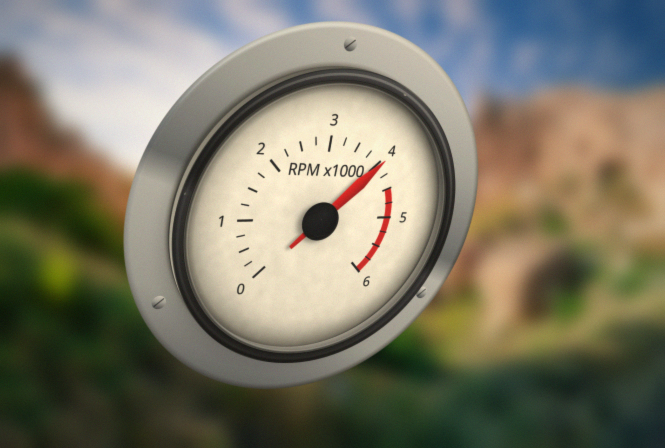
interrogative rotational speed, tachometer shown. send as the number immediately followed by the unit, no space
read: 4000rpm
